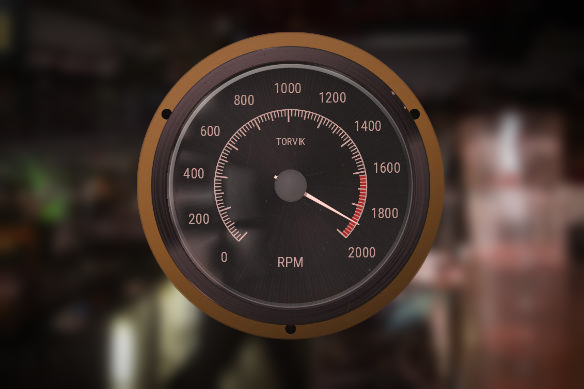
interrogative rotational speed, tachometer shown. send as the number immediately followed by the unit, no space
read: 1900rpm
